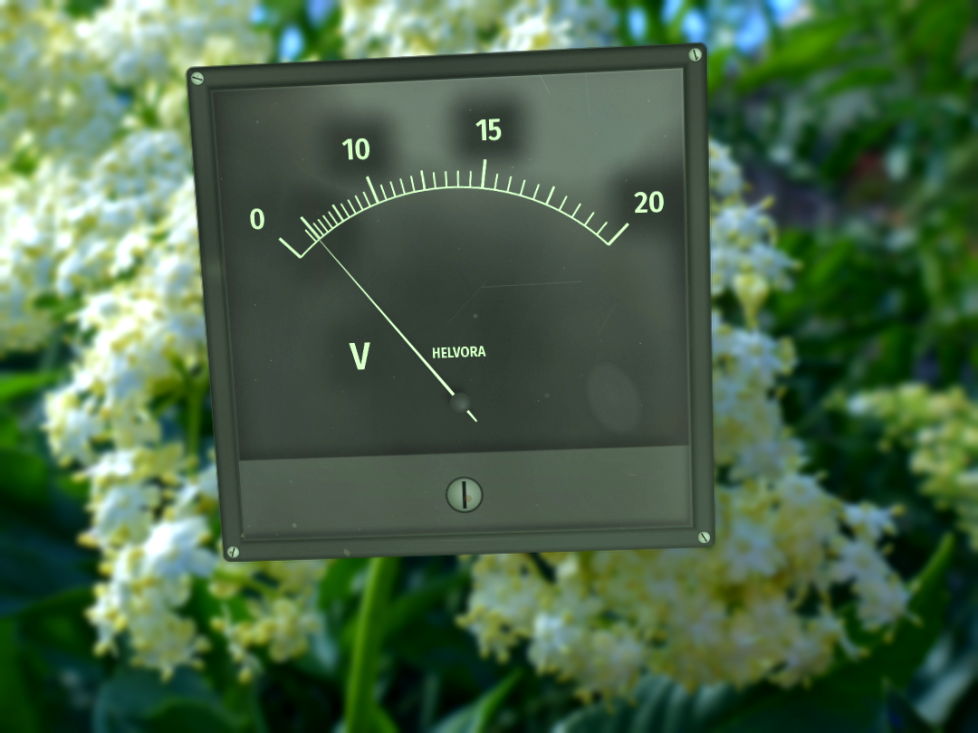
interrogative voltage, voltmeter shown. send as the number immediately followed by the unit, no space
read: 5V
